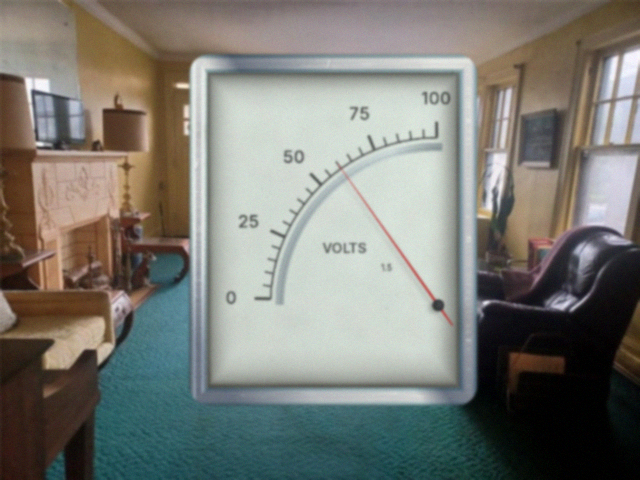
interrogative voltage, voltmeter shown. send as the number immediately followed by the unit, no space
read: 60V
